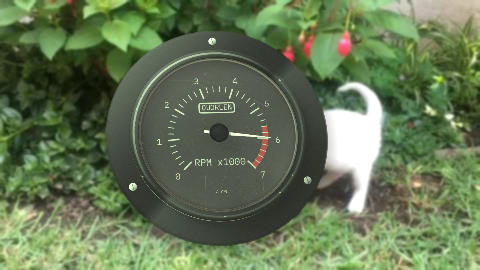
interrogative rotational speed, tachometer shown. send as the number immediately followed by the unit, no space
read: 6000rpm
